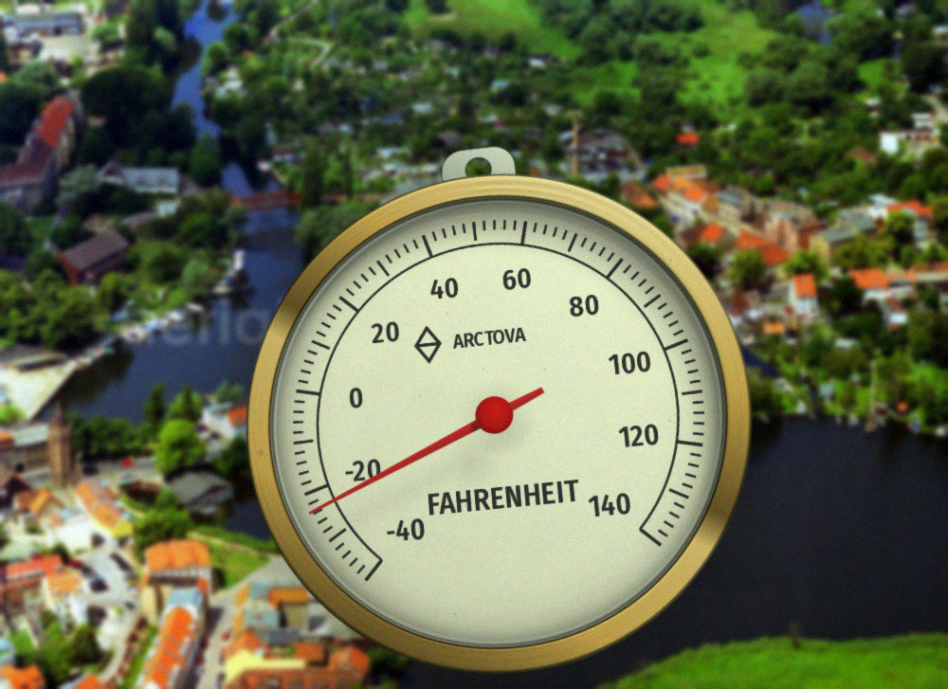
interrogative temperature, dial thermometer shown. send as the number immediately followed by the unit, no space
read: -24°F
